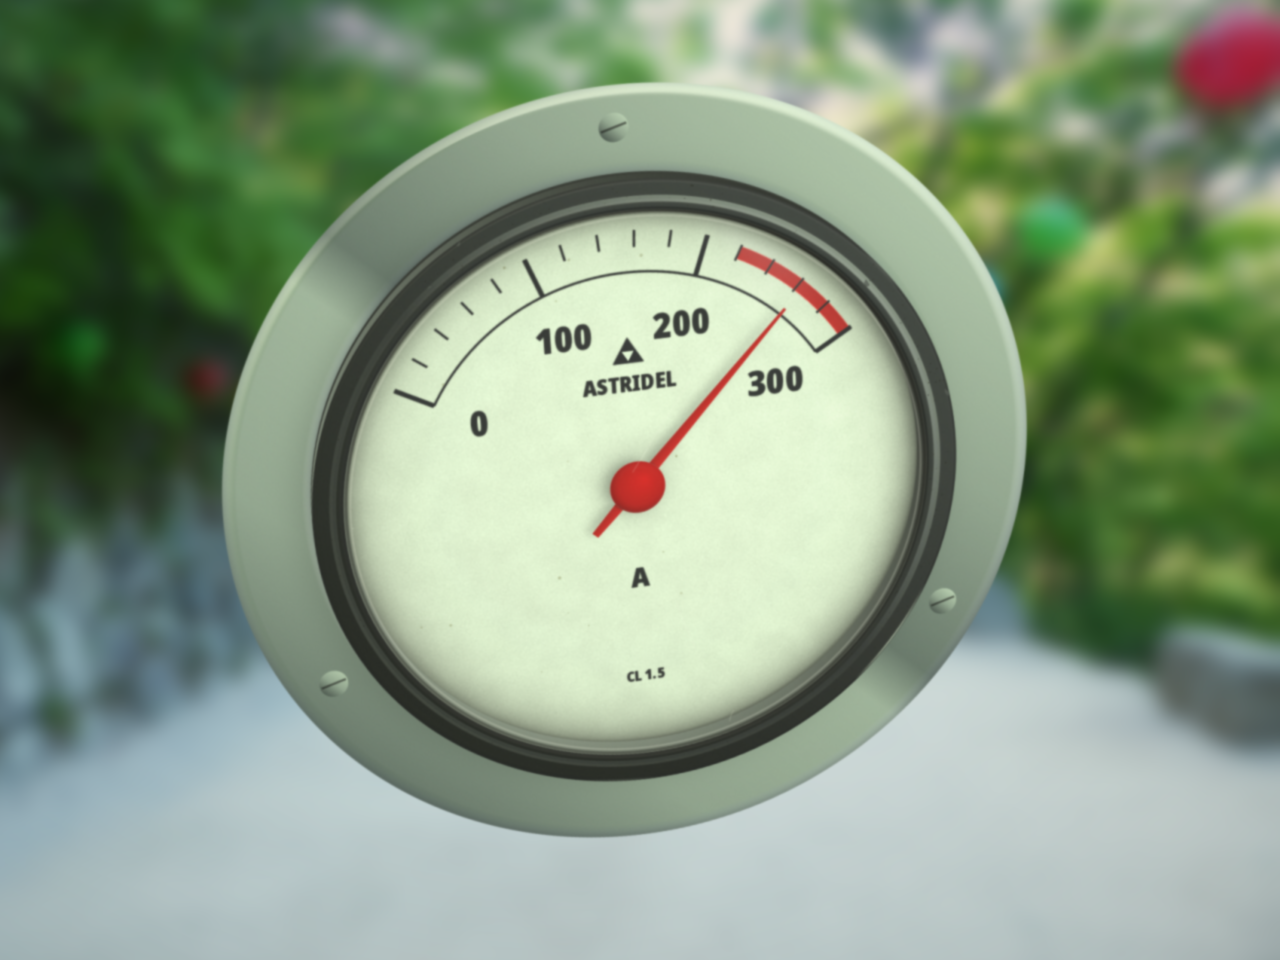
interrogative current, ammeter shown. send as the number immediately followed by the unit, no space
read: 260A
